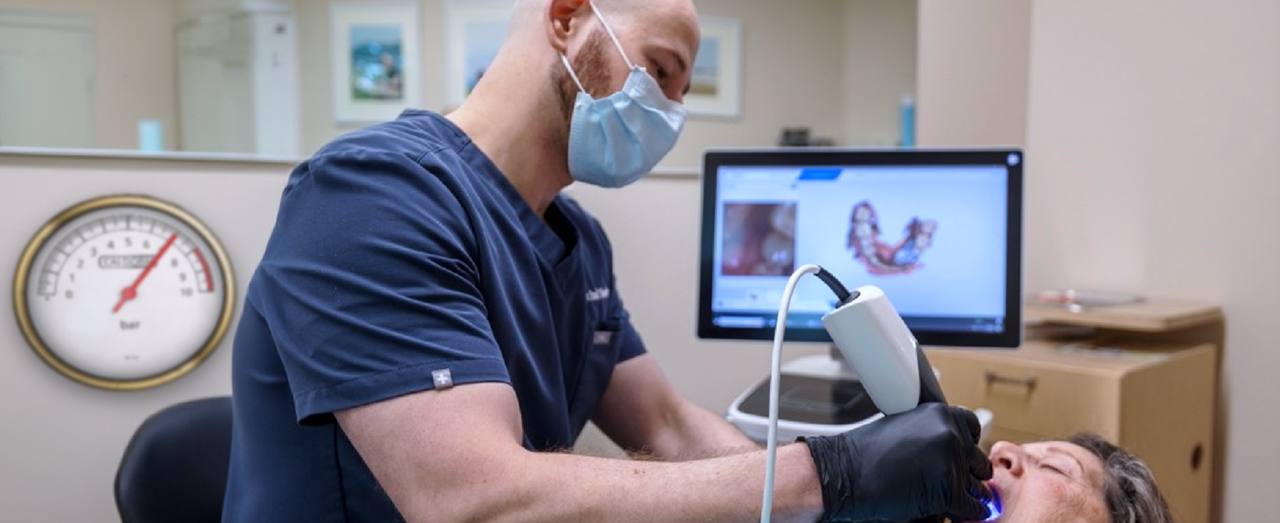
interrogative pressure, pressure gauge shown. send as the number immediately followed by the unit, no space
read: 7bar
